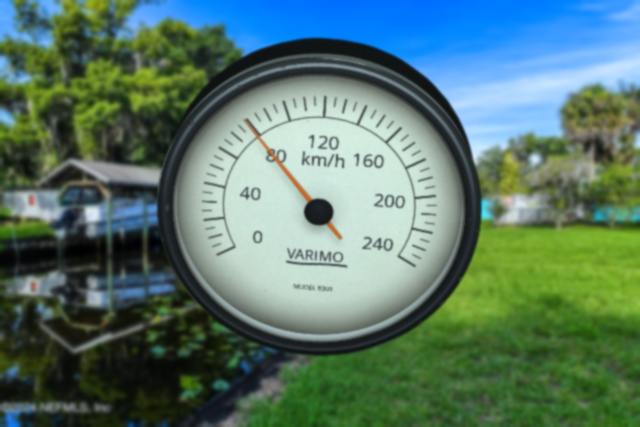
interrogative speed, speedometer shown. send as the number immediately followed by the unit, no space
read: 80km/h
